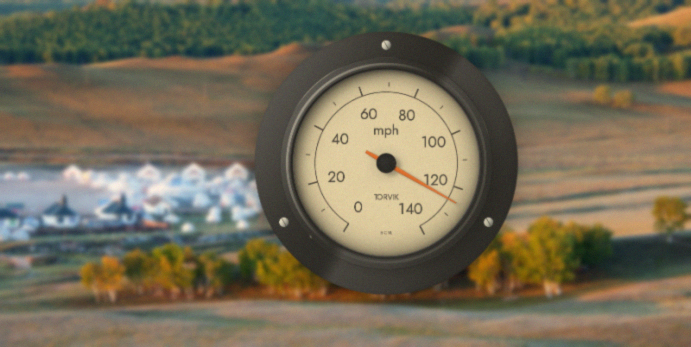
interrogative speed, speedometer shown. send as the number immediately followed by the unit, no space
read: 125mph
